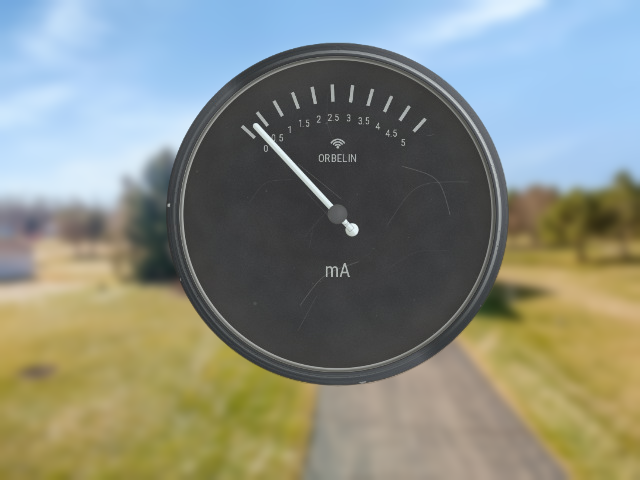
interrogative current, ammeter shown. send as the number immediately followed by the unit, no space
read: 0.25mA
